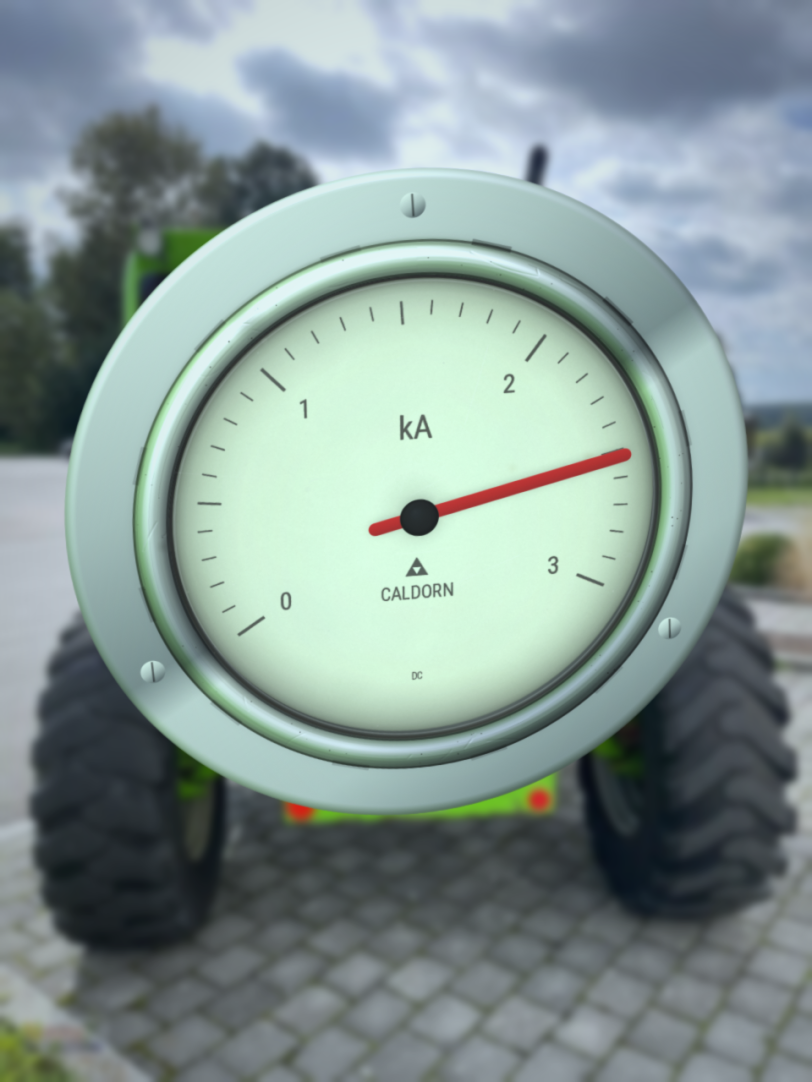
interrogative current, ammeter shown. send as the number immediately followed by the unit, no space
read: 2.5kA
